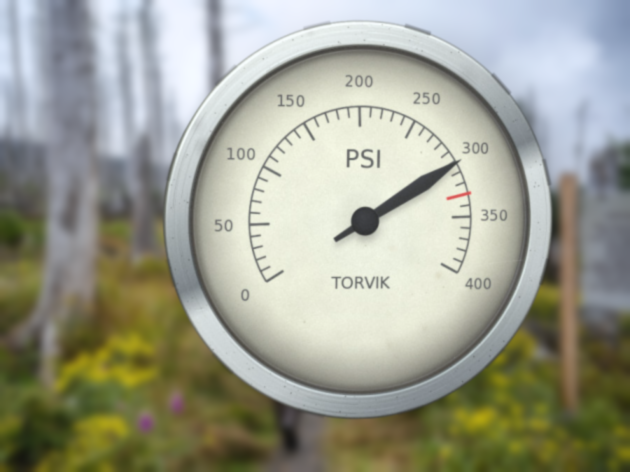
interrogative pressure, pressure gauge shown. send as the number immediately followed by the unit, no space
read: 300psi
